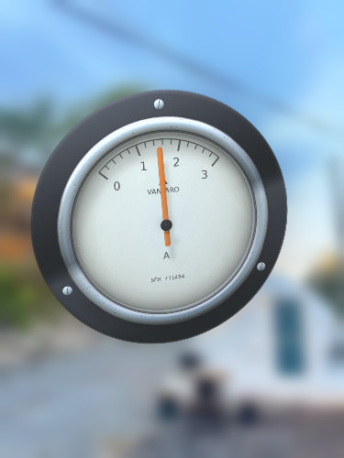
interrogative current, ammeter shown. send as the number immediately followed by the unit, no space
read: 1.5A
